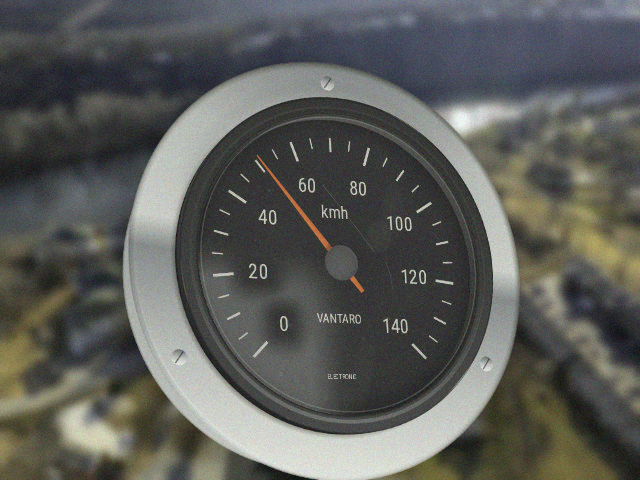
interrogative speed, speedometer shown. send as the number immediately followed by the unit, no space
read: 50km/h
